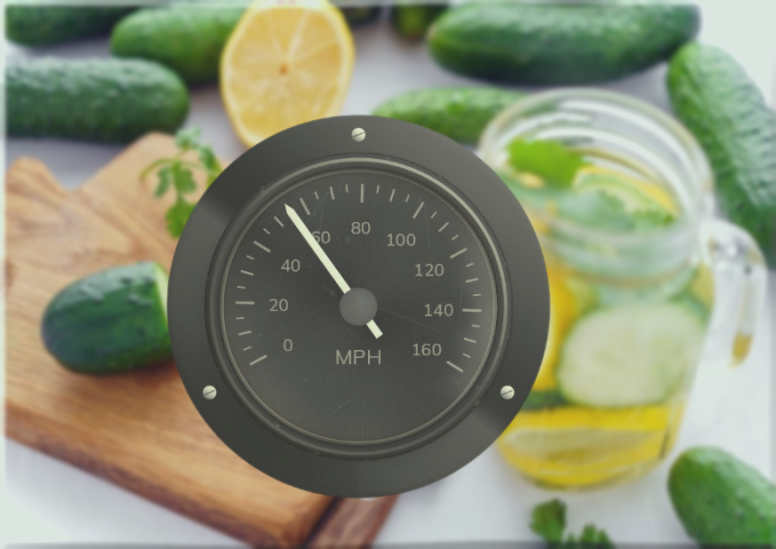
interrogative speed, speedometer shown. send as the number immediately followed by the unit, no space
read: 55mph
